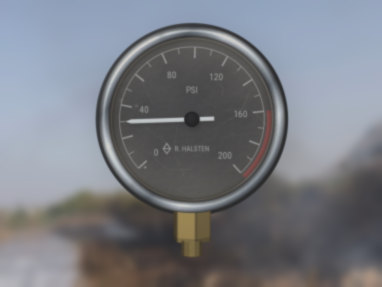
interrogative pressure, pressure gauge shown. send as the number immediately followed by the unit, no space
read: 30psi
